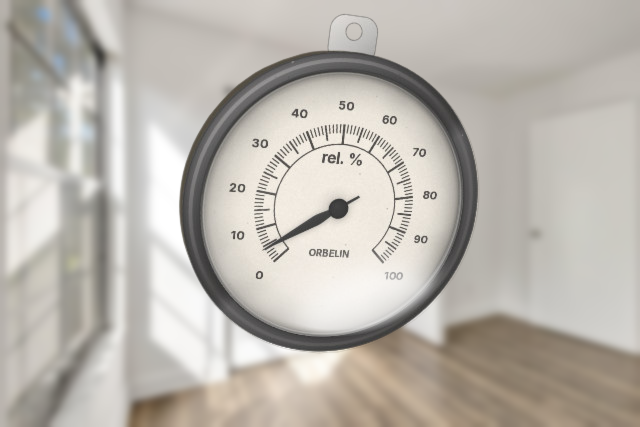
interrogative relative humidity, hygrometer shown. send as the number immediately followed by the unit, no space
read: 5%
